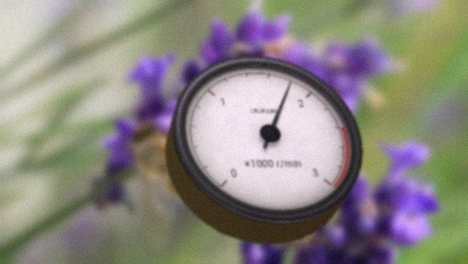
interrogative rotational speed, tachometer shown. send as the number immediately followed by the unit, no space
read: 1800rpm
